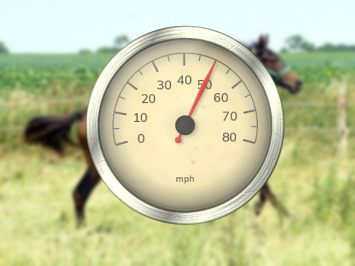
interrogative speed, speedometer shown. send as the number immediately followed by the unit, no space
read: 50mph
